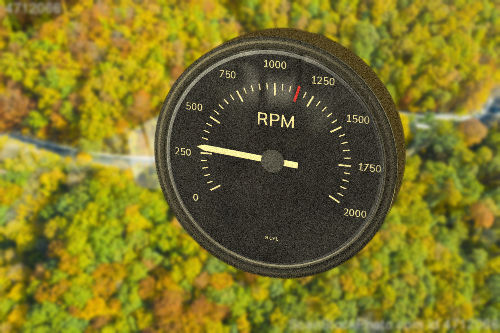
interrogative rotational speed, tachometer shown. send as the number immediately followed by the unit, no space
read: 300rpm
